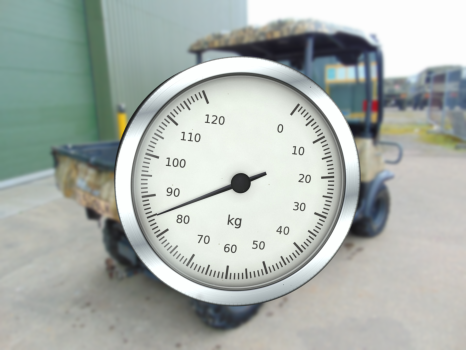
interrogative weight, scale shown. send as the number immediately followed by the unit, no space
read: 85kg
